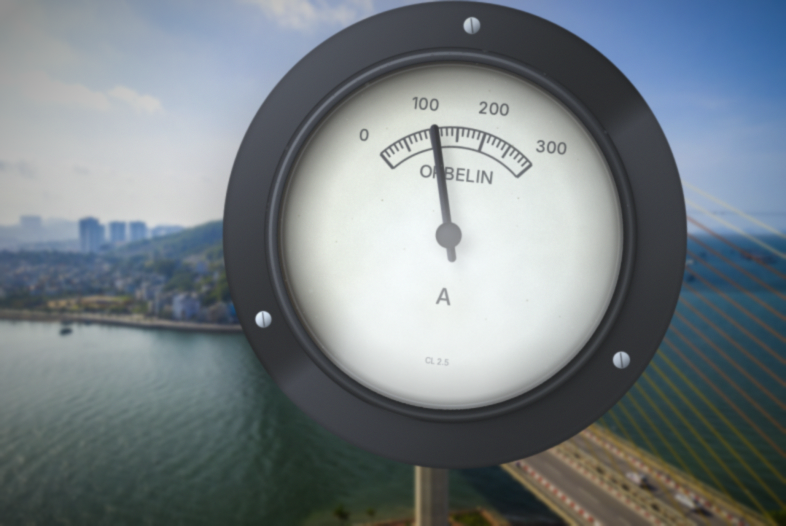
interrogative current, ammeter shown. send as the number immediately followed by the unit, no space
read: 110A
